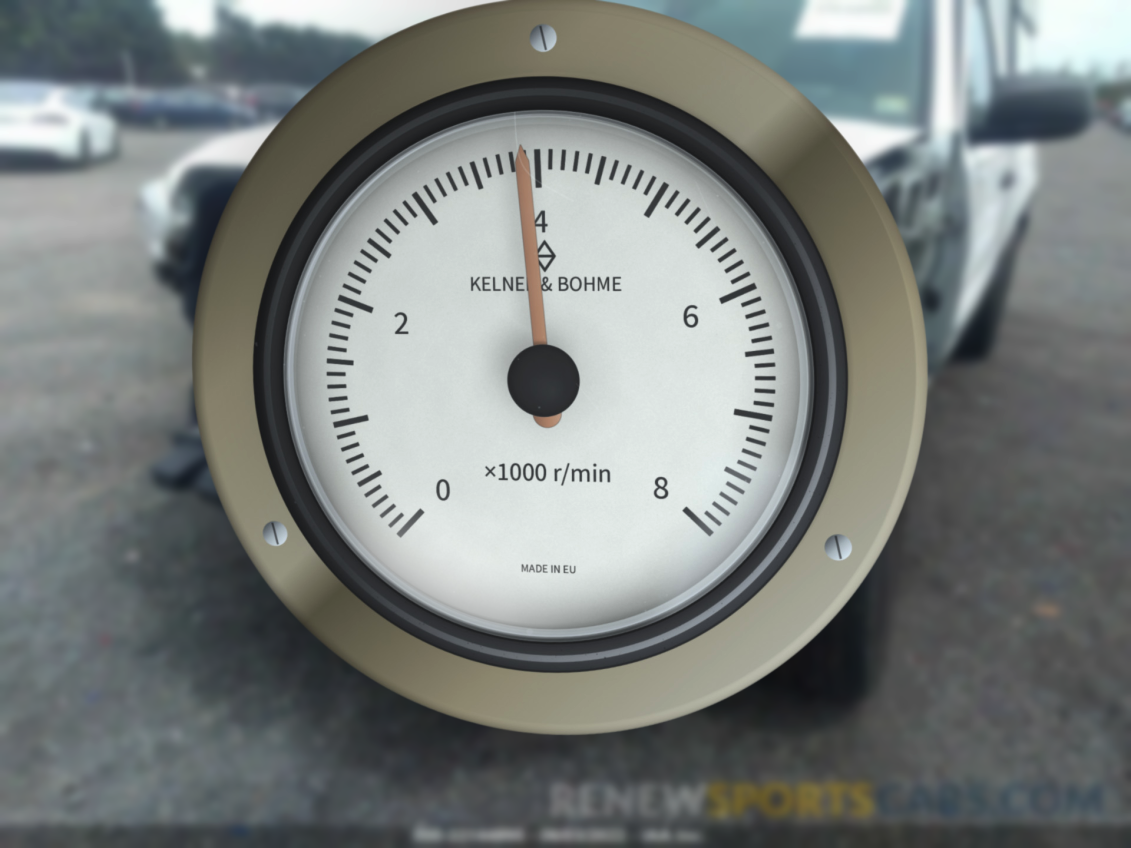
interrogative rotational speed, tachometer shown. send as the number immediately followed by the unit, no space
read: 3900rpm
